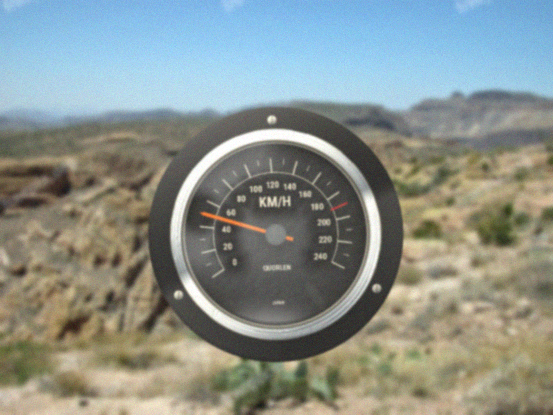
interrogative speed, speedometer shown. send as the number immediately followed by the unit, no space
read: 50km/h
